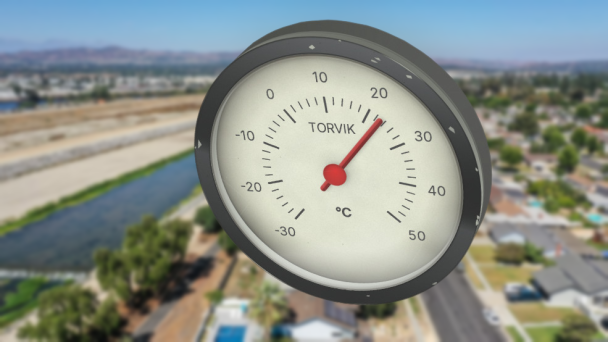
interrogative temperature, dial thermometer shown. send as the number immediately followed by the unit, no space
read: 23°C
